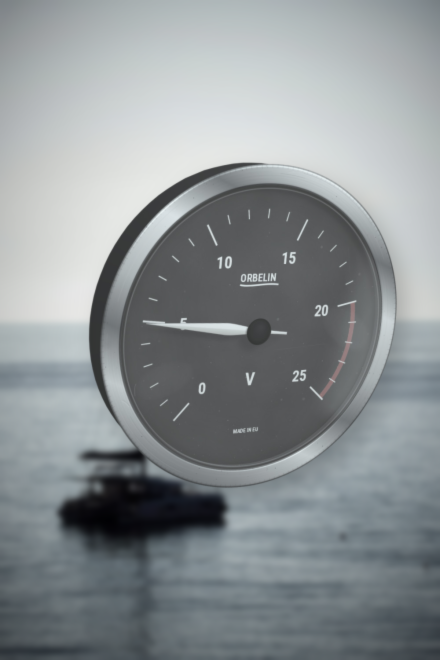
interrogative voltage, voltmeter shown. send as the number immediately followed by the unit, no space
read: 5V
